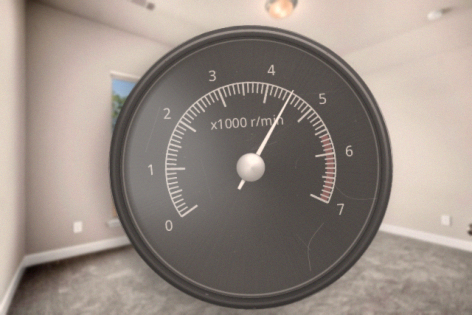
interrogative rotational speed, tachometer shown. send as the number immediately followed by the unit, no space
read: 4500rpm
